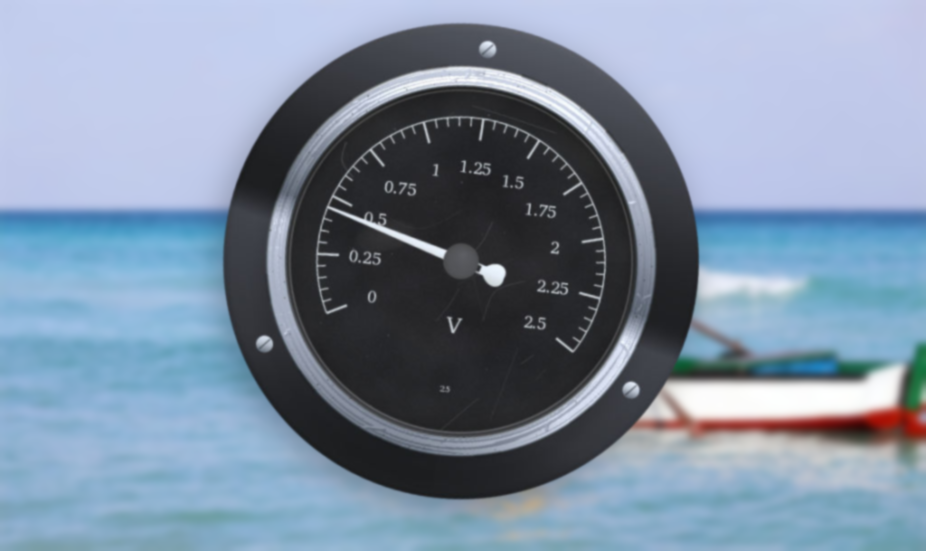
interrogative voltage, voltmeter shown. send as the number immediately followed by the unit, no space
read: 0.45V
